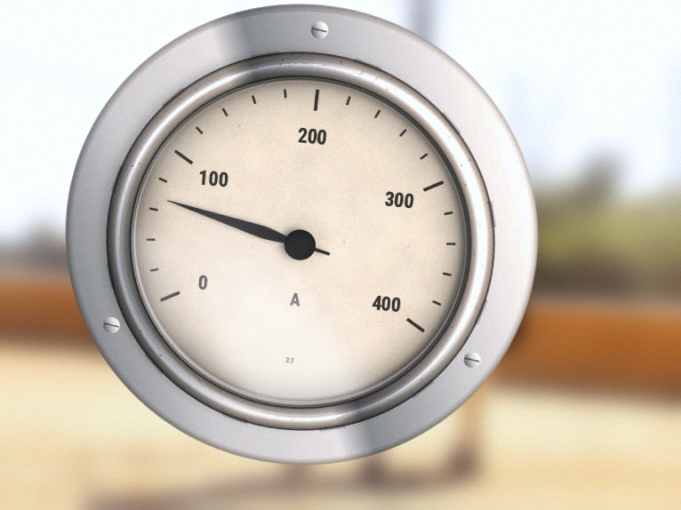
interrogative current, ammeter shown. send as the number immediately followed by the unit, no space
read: 70A
